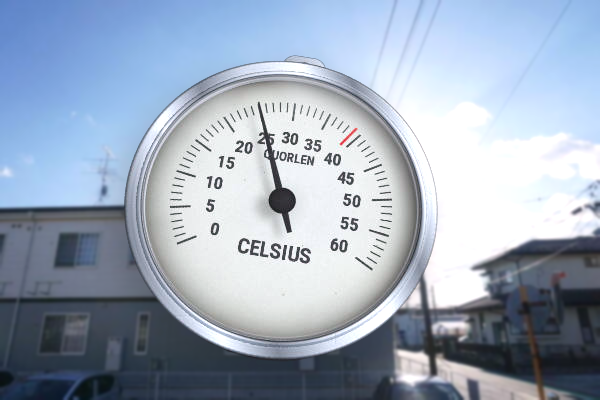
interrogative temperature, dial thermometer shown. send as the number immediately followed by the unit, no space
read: 25°C
